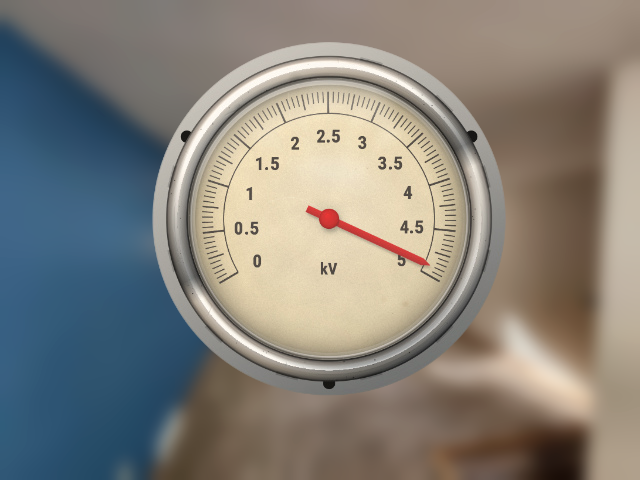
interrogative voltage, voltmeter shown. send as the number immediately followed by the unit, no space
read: 4.9kV
